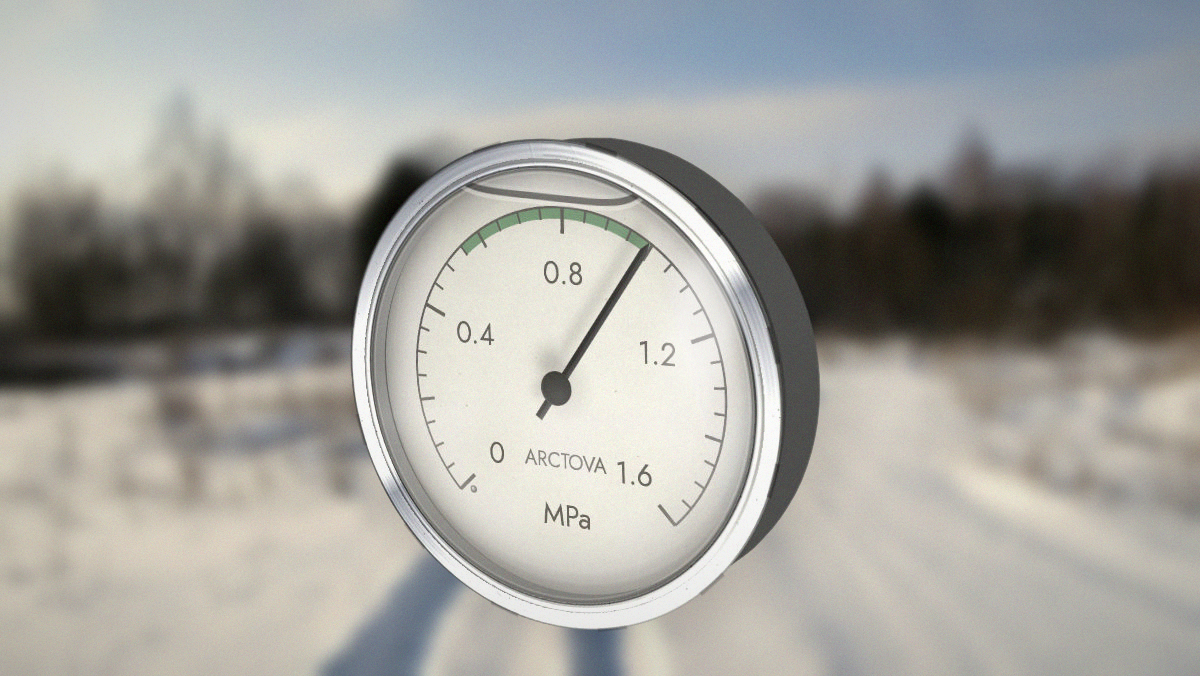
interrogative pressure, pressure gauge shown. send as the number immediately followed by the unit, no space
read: 1MPa
